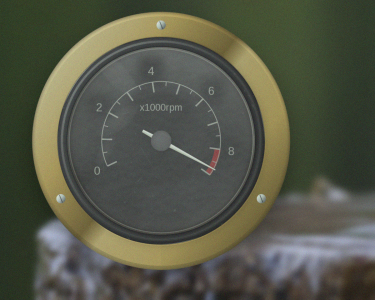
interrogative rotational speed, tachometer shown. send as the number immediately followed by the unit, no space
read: 8750rpm
